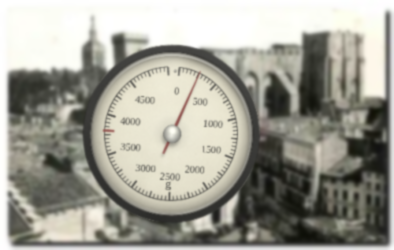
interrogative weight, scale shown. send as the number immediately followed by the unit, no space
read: 250g
